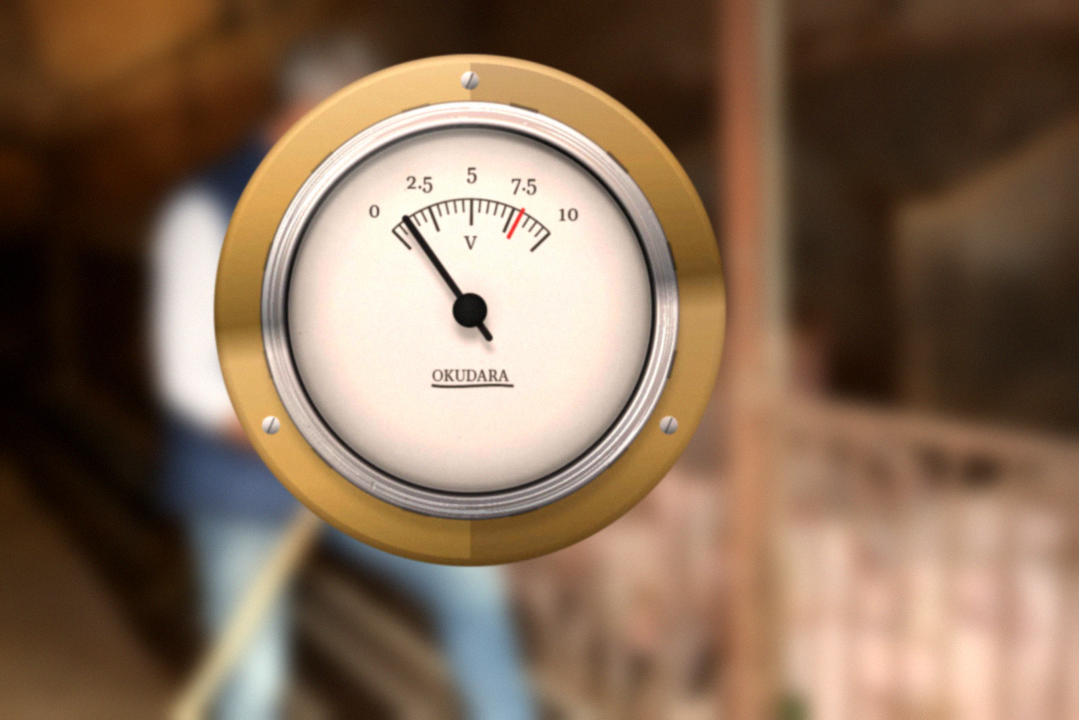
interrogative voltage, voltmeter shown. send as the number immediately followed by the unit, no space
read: 1V
